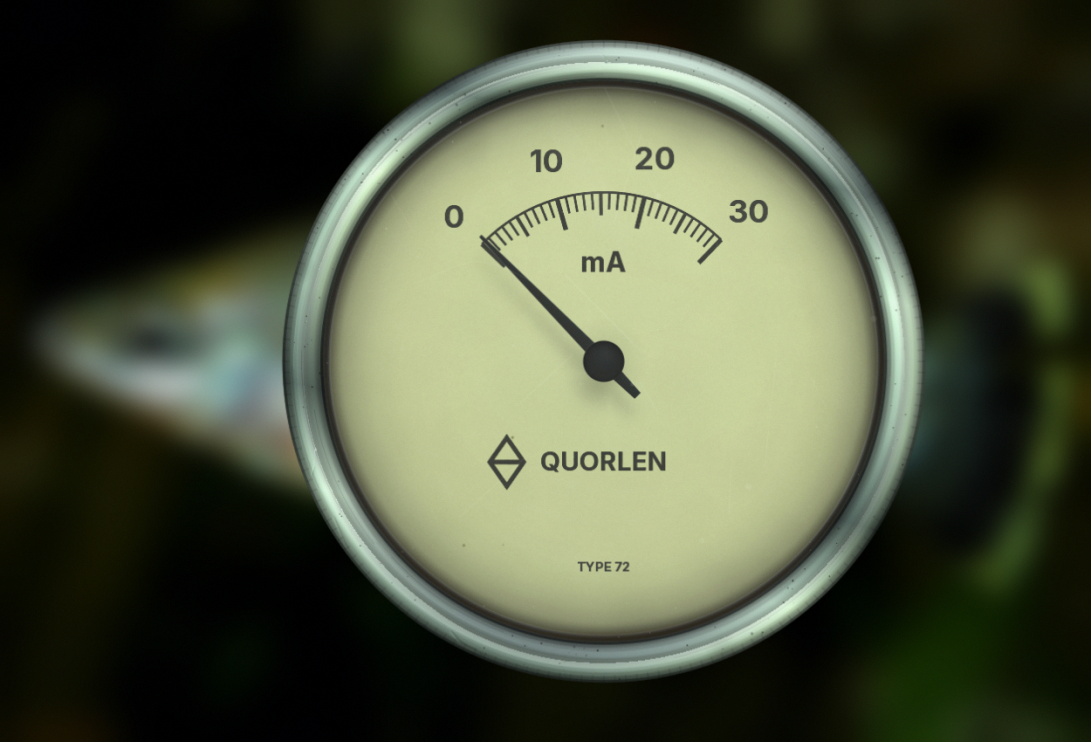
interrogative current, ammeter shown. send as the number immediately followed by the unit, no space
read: 0.5mA
